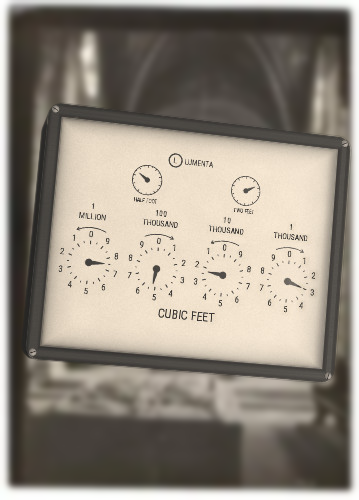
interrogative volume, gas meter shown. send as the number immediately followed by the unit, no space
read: 752300ft³
